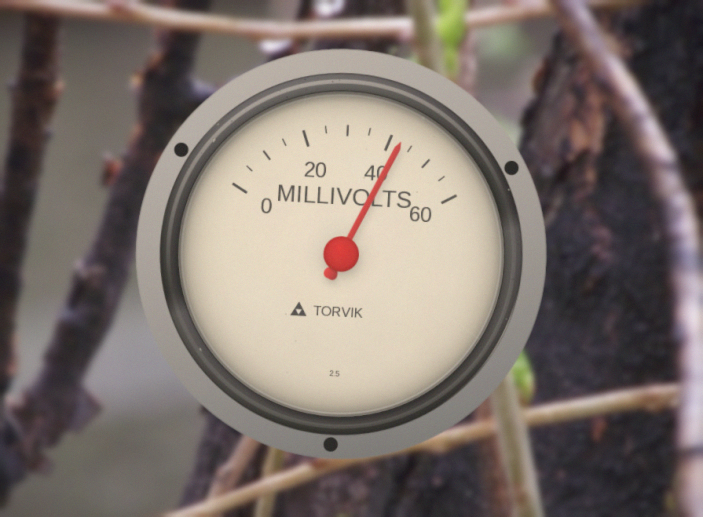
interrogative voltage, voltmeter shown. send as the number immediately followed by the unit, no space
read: 42.5mV
